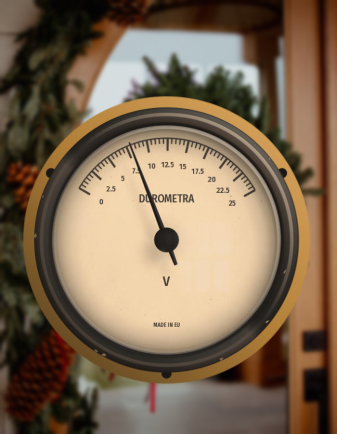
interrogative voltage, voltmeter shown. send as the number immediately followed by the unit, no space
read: 8V
